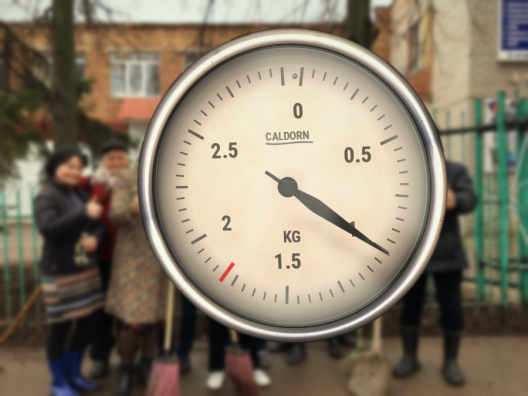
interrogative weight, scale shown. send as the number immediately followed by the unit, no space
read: 1kg
